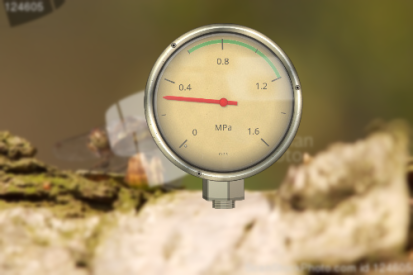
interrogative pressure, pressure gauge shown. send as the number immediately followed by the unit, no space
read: 0.3MPa
